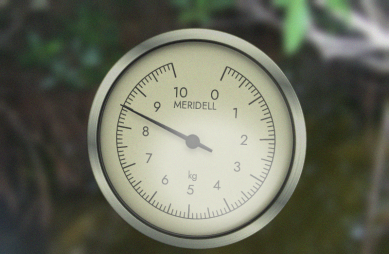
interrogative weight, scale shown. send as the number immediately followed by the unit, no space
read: 8.5kg
